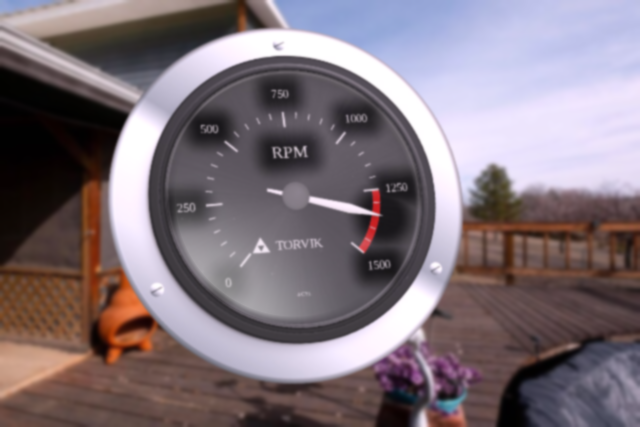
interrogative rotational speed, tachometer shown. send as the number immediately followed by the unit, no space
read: 1350rpm
